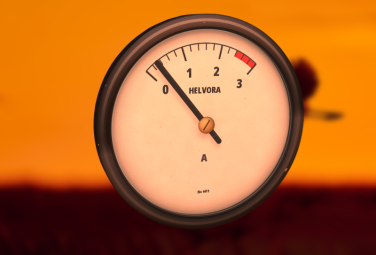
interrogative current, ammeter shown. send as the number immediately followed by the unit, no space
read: 0.3A
